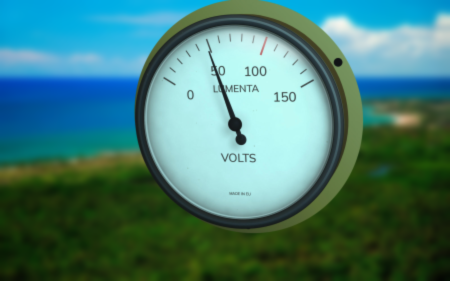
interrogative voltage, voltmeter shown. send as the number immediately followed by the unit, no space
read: 50V
